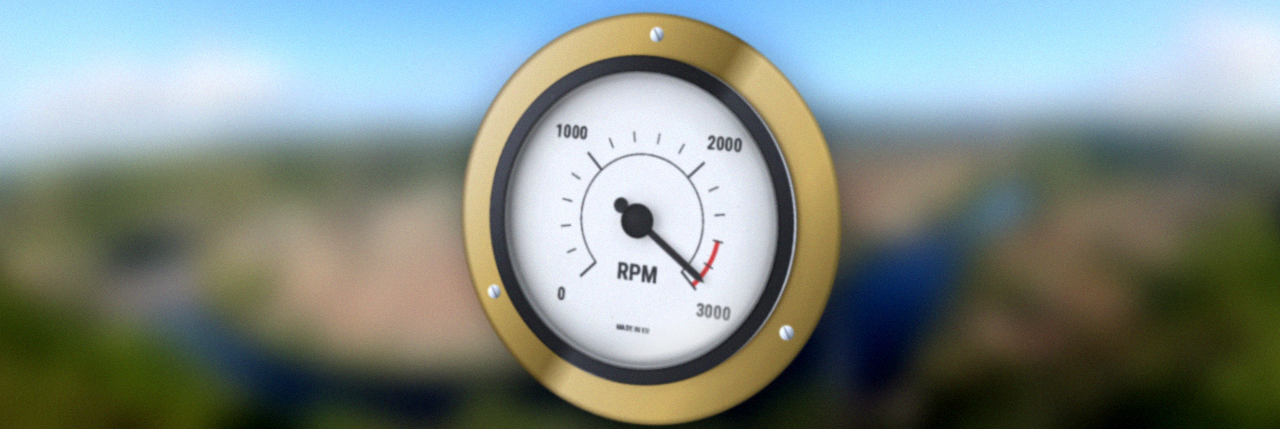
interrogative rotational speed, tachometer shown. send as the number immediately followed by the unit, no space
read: 2900rpm
